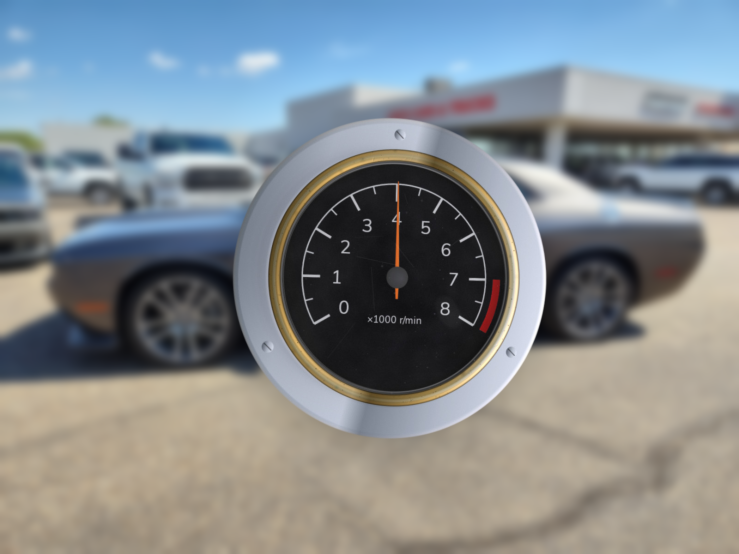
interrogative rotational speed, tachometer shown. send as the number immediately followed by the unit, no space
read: 4000rpm
